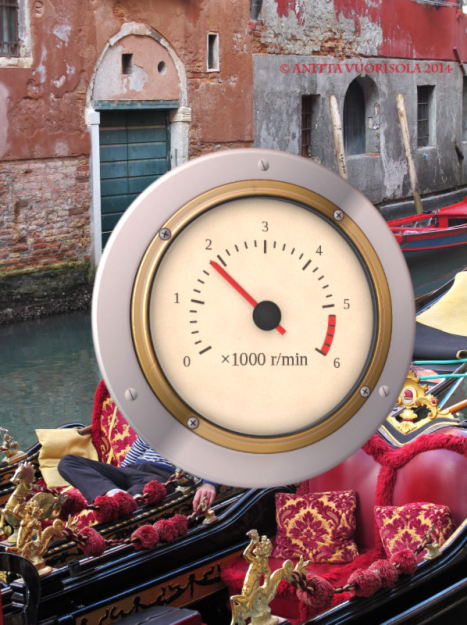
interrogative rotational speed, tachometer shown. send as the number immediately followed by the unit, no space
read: 1800rpm
